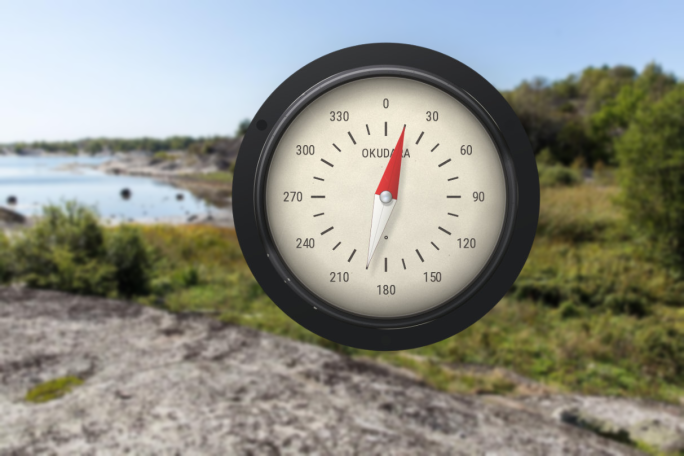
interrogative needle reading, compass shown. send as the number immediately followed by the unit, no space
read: 15°
